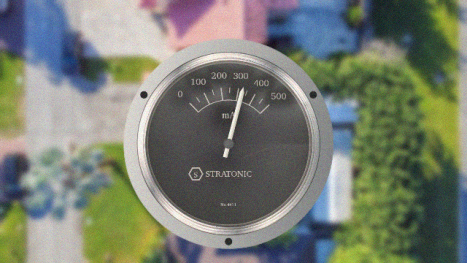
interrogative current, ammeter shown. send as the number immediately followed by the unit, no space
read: 325mA
